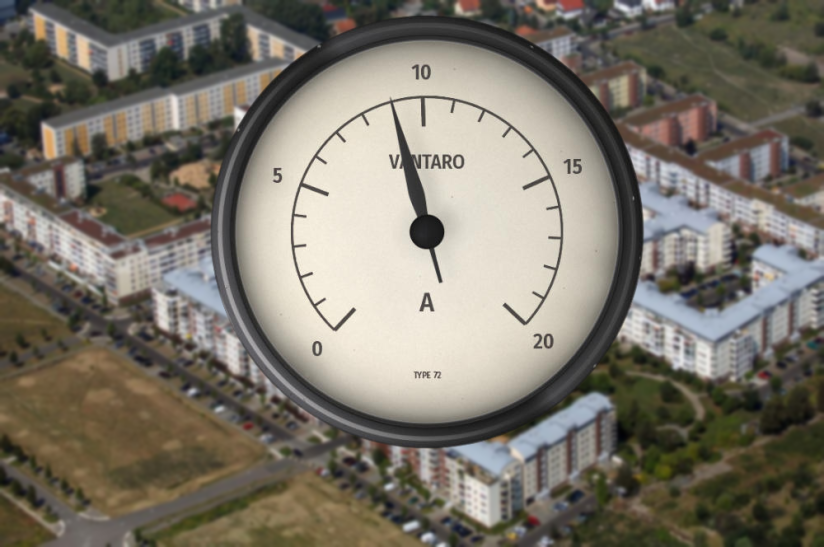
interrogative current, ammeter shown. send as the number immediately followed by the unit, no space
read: 9A
